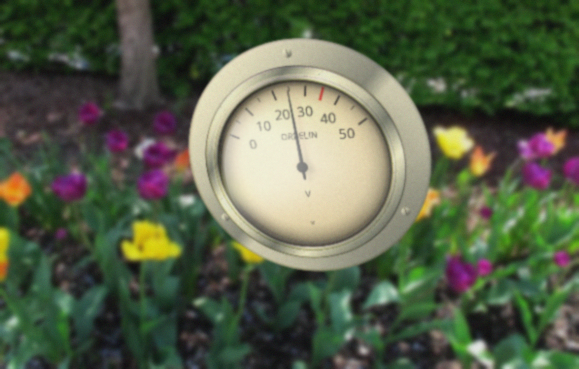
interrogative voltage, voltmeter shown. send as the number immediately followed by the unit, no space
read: 25V
